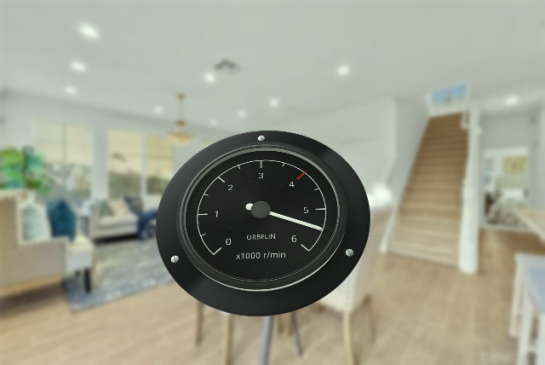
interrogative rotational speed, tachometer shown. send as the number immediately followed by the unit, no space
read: 5500rpm
